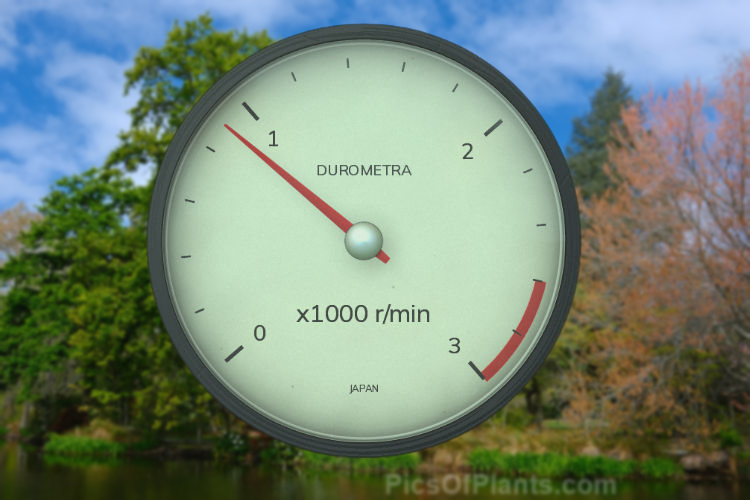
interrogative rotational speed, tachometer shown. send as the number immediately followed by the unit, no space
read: 900rpm
